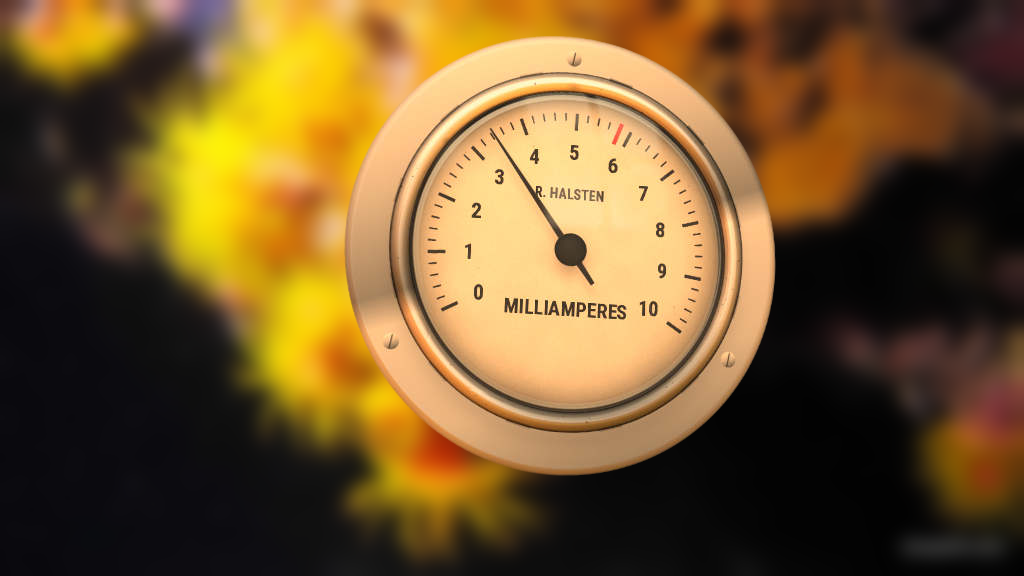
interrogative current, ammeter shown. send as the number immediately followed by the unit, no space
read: 3.4mA
